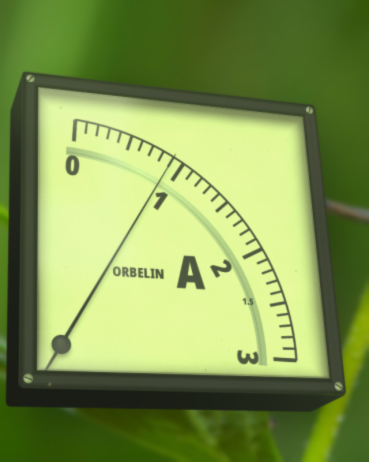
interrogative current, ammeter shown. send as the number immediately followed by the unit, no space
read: 0.9A
